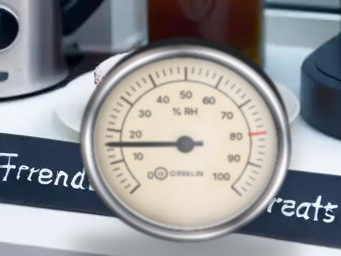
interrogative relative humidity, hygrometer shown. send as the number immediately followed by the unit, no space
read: 16%
